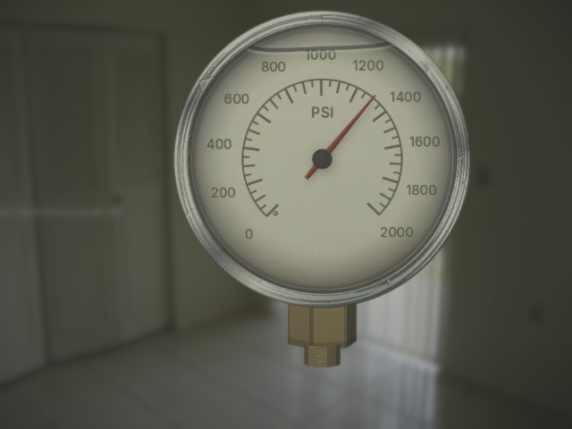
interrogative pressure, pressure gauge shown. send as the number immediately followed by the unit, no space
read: 1300psi
